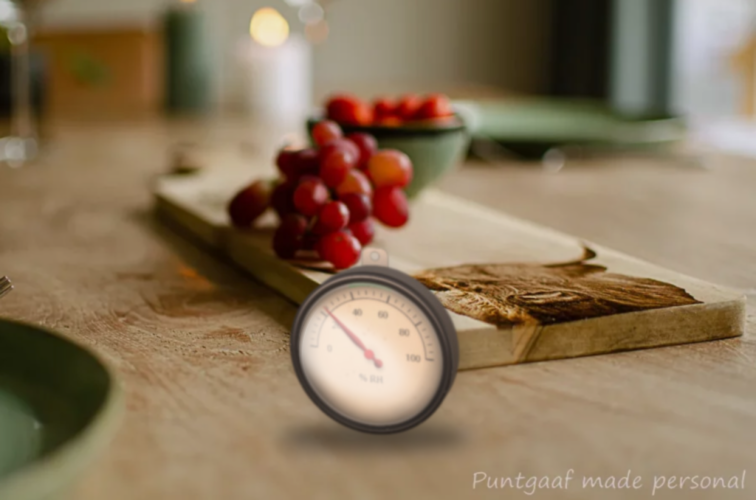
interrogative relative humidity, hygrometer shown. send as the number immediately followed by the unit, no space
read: 24%
